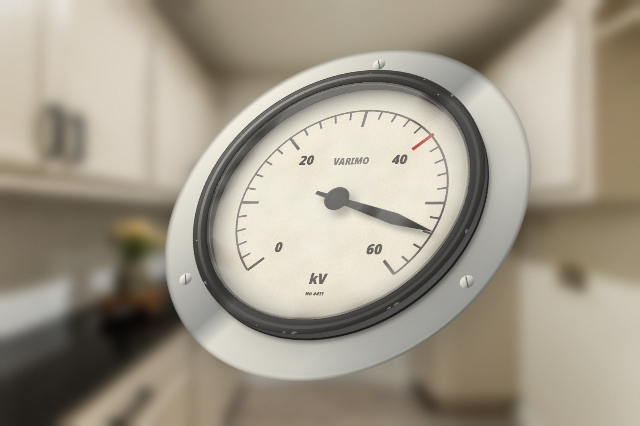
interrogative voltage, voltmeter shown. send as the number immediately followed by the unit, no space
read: 54kV
